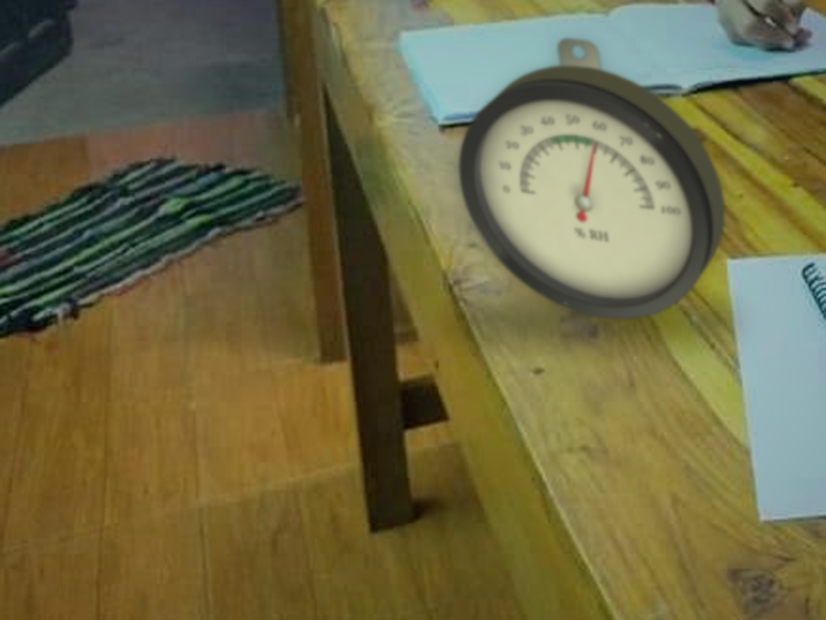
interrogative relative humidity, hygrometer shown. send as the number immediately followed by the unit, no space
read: 60%
